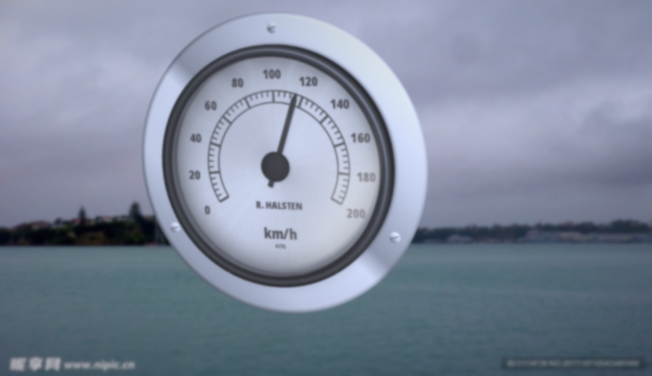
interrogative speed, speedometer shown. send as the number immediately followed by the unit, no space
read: 116km/h
